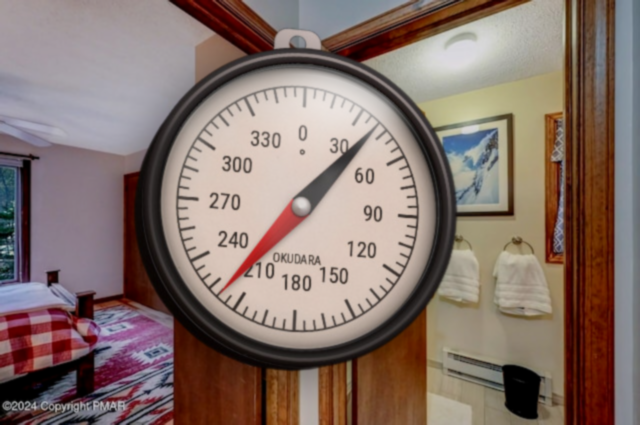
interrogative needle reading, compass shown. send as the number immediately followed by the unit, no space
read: 220°
